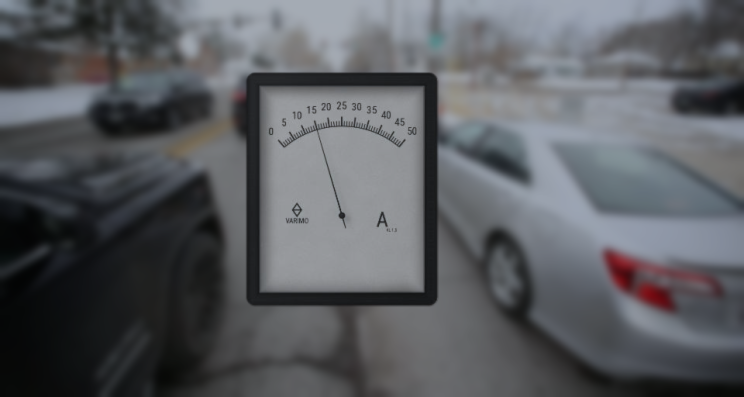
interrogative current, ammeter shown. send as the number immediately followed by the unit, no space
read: 15A
